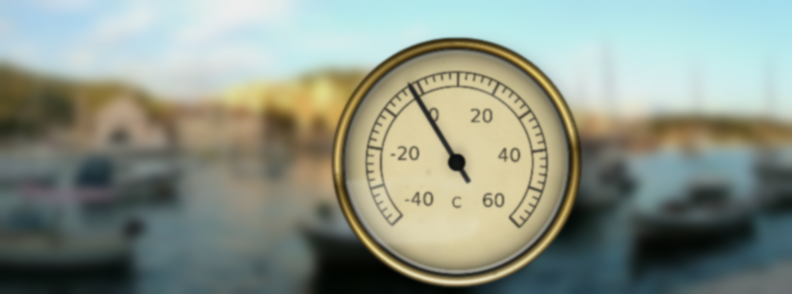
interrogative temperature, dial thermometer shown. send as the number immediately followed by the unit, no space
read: -2°C
